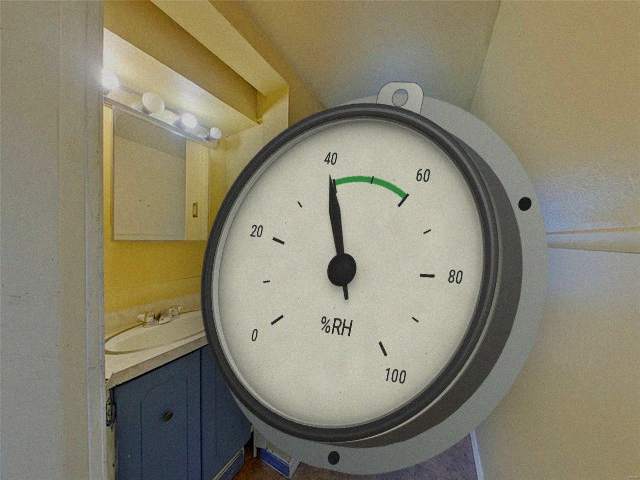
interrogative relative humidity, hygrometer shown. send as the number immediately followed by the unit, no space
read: 40%
